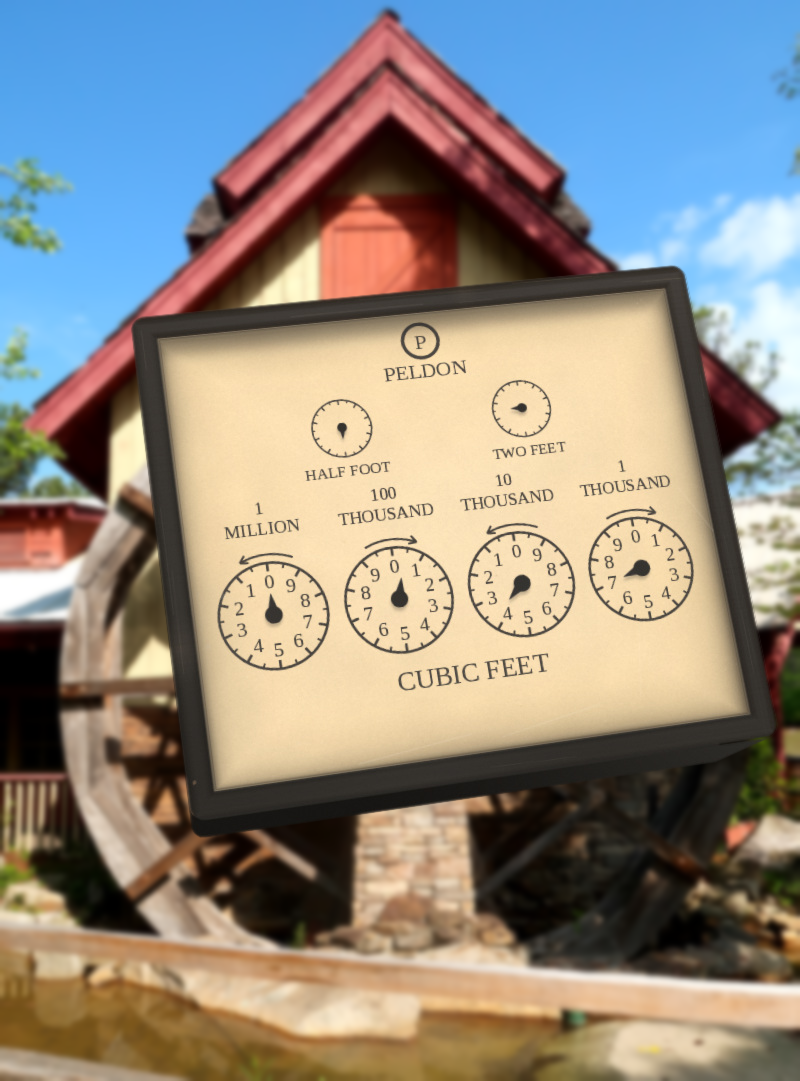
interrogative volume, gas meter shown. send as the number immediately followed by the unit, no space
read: 3700ft³
